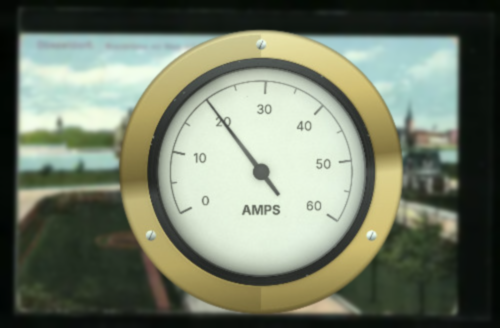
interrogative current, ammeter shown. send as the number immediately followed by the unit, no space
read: 20A
